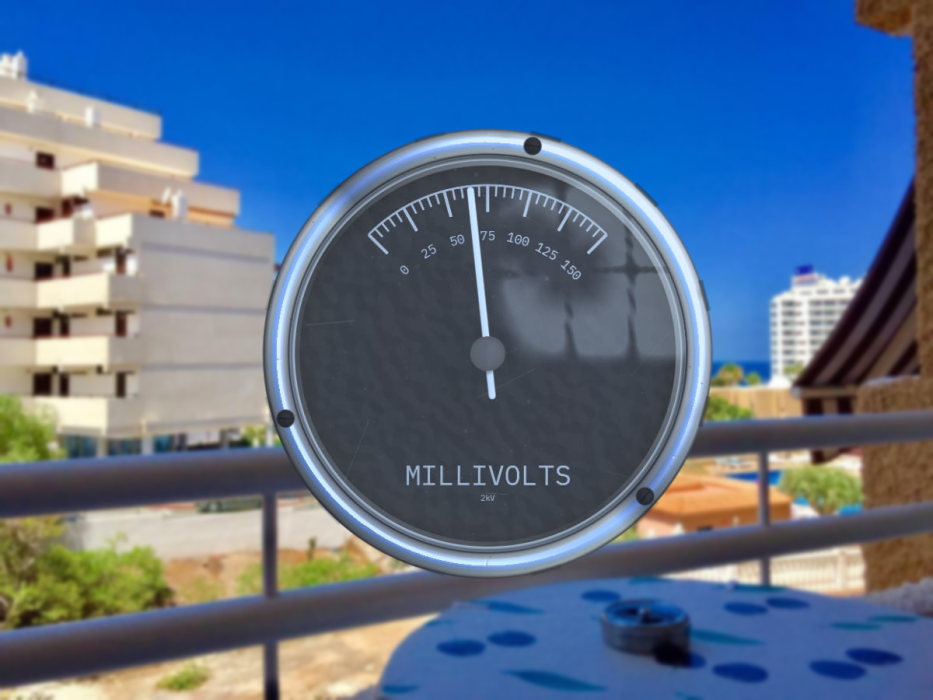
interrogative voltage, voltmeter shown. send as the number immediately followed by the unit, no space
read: 65mV
